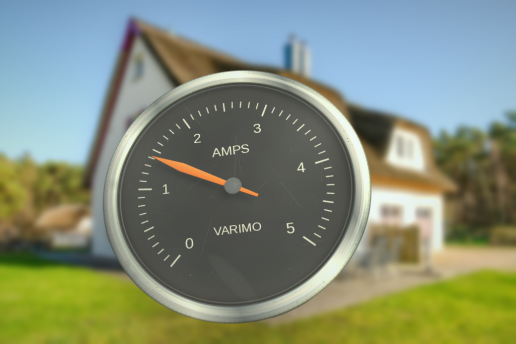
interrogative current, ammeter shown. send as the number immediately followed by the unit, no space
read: 1.4A
